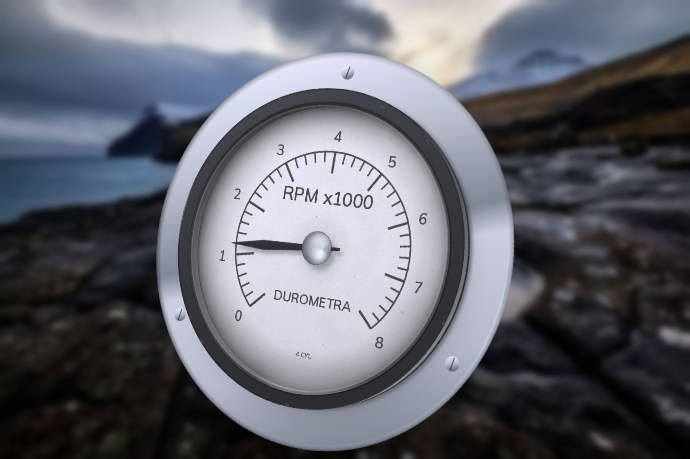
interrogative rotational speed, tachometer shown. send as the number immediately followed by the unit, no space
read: 1200rpm
